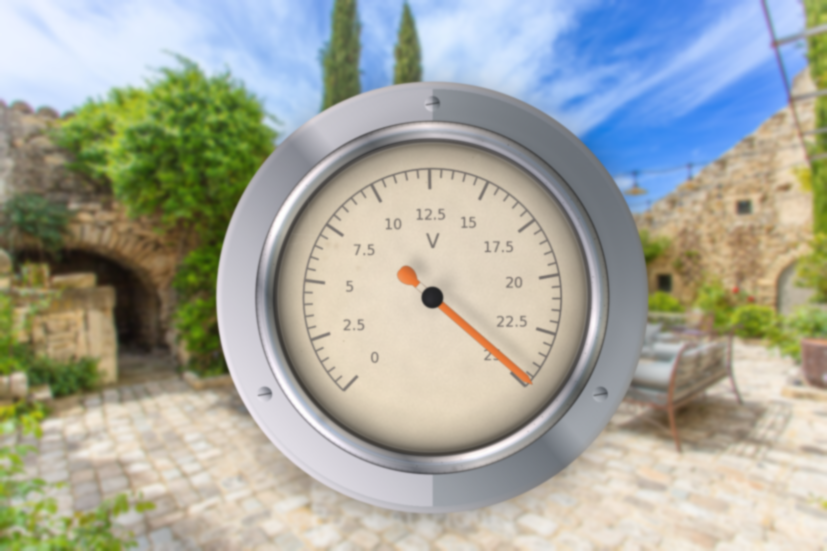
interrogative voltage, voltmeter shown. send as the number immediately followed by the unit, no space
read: 24.75V
